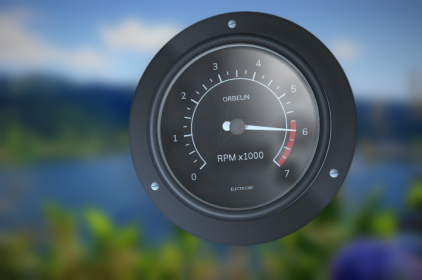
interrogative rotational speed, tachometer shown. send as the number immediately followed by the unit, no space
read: 6000rpm
